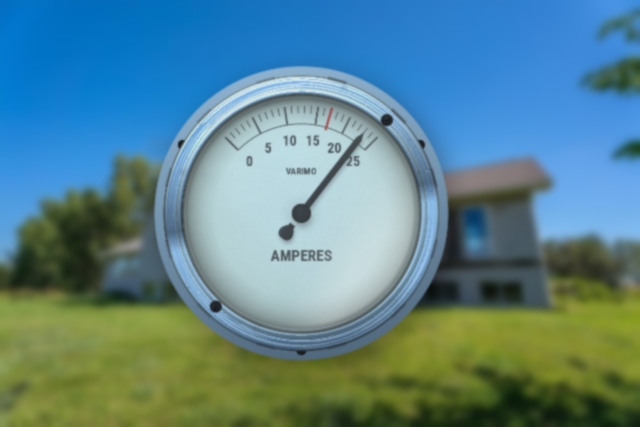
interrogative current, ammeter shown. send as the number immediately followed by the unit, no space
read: 23A
